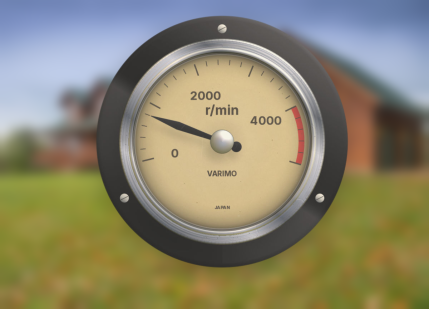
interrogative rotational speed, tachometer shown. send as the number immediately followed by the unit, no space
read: 800rpm
